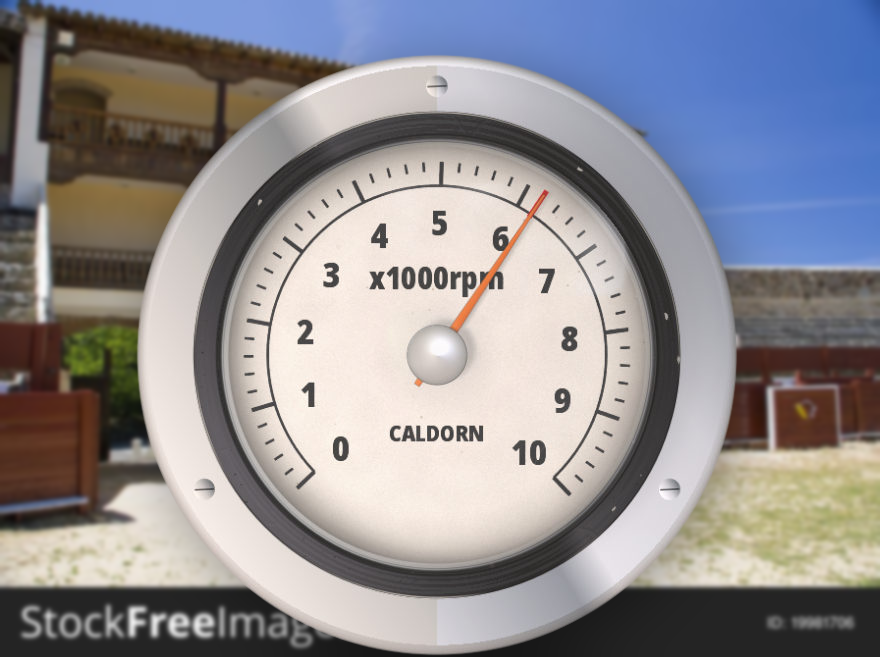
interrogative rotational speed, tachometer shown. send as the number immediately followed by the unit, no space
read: 6200rpm
